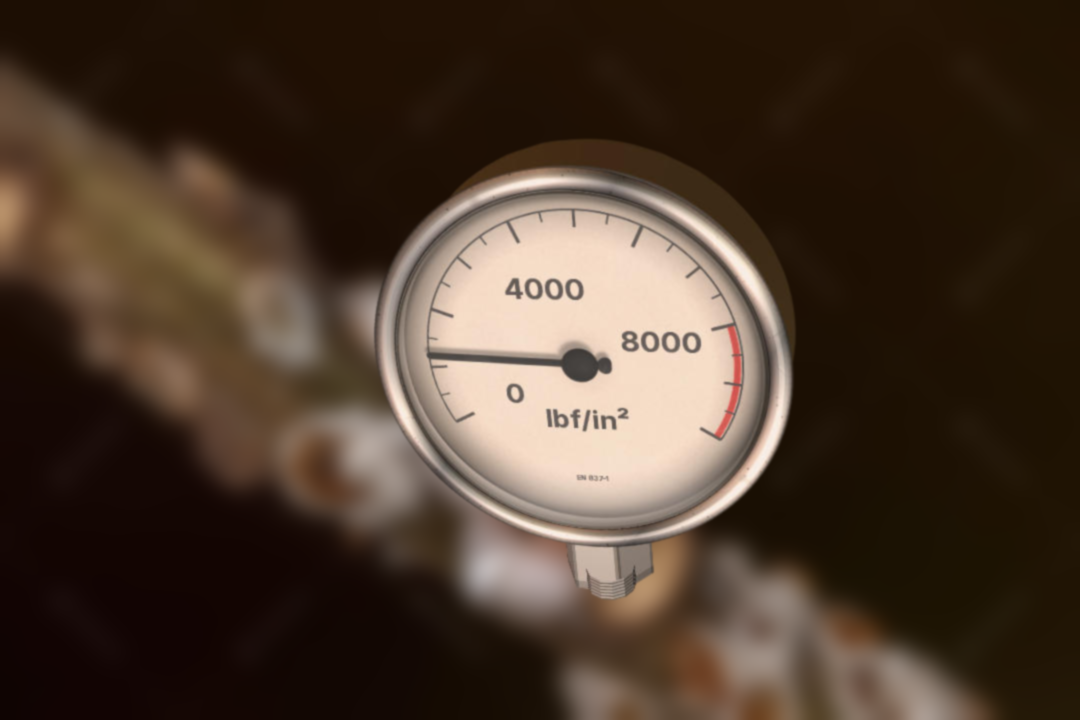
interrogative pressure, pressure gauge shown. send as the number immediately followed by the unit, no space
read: 1250psi
